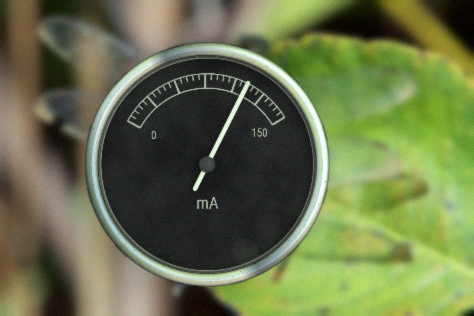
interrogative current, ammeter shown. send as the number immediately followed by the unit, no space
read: 110mA
